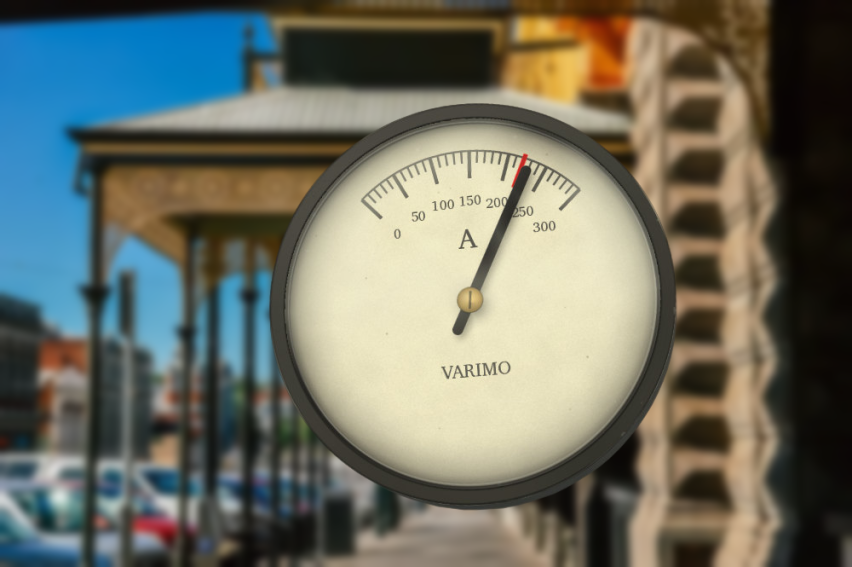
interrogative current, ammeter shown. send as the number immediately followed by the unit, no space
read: 230A
